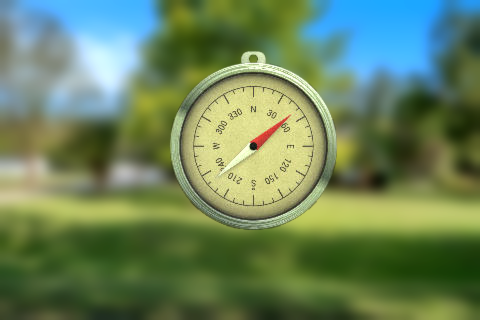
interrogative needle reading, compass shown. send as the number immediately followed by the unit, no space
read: 50°
